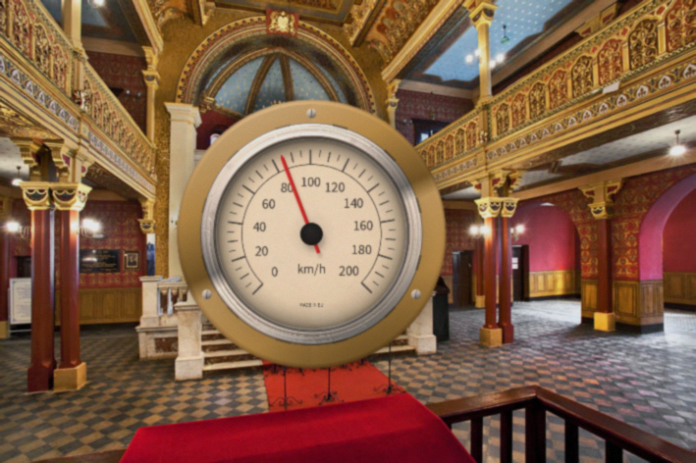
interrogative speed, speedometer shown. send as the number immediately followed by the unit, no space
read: 85km/h
